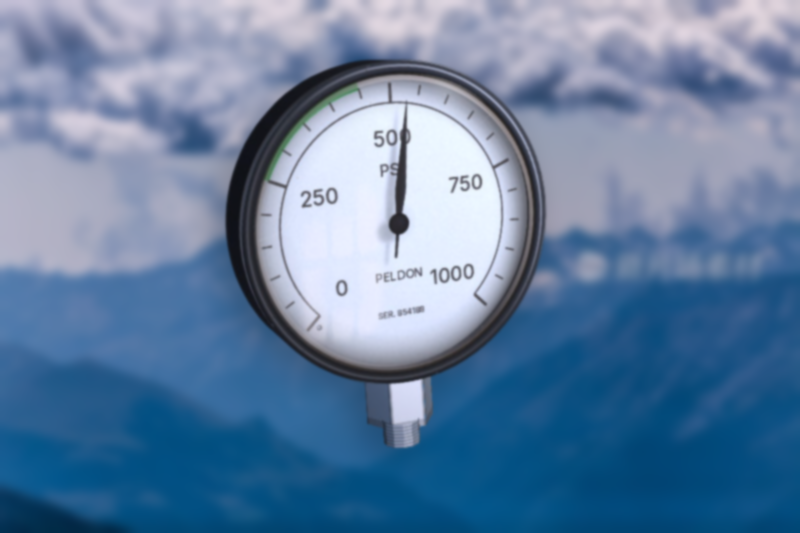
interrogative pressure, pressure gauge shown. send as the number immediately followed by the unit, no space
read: 525psi
